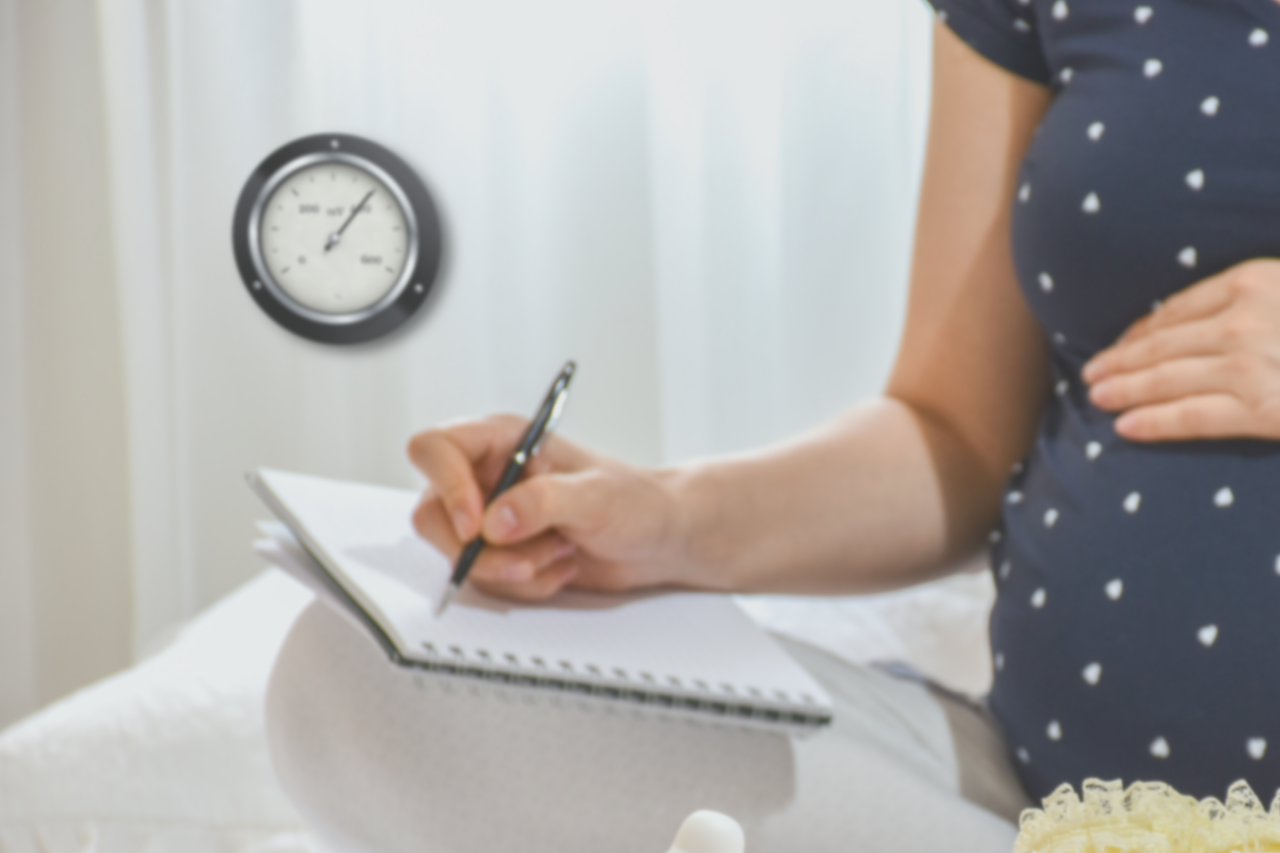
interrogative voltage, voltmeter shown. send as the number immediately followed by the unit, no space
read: 400mV
